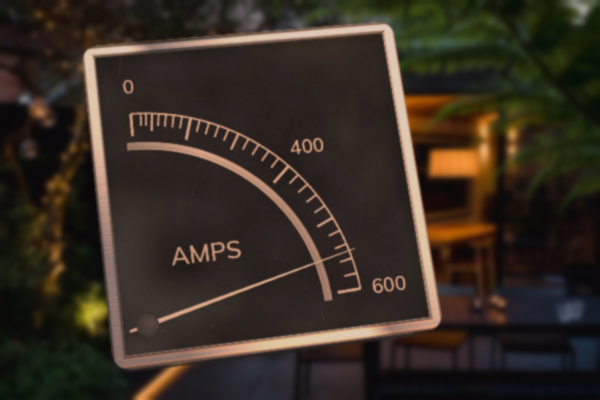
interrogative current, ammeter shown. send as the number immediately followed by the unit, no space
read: 550A
